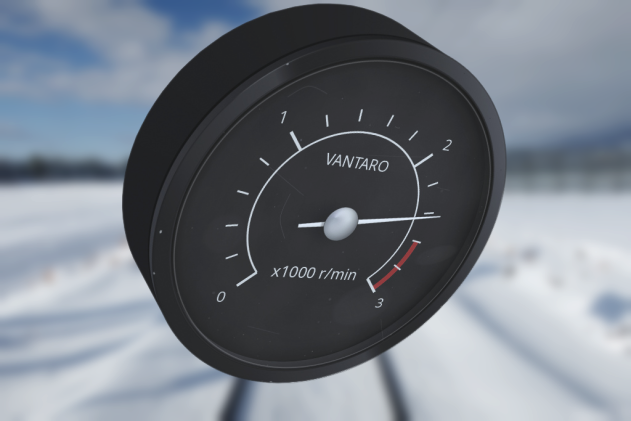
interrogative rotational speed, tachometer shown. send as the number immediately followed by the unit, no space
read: 2400rpm
